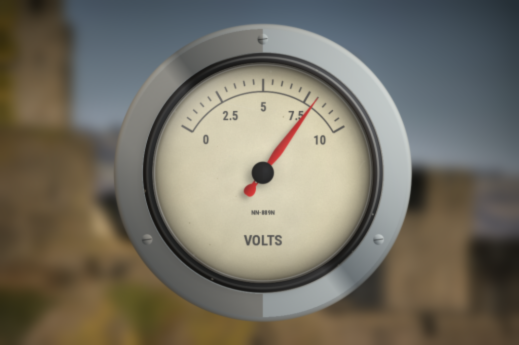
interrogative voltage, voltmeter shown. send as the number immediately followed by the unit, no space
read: 8V
